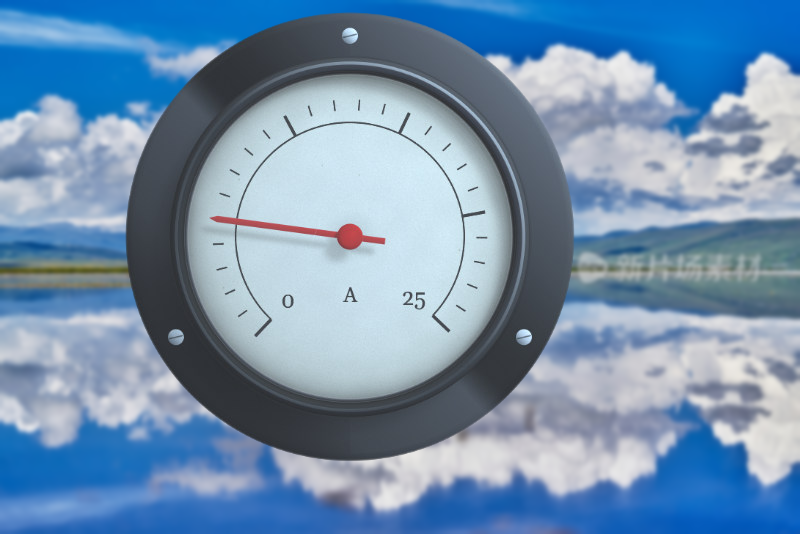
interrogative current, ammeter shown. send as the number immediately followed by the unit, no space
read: 5A
